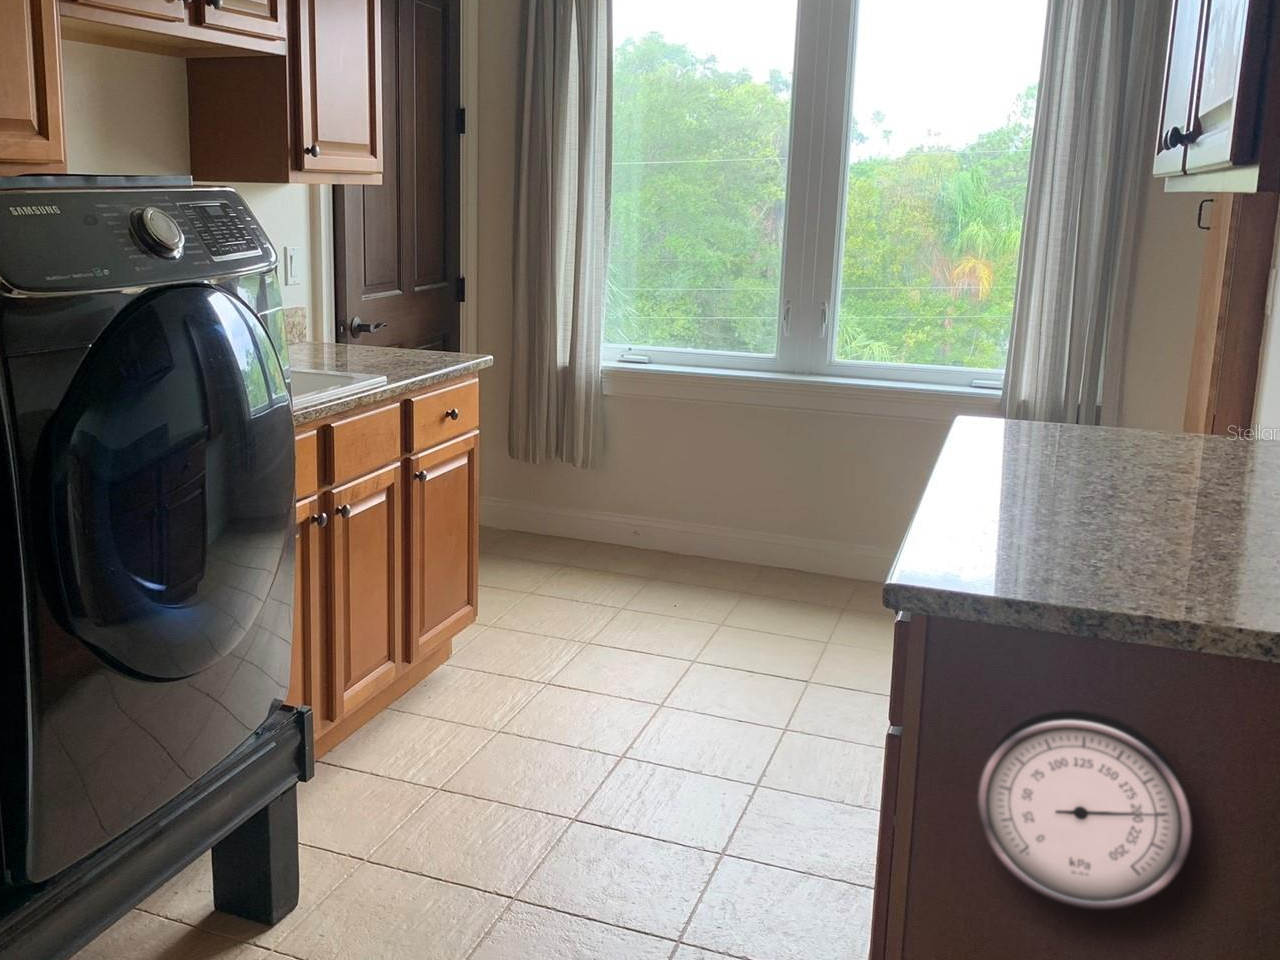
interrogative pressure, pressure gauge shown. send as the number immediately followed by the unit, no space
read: 200kPa
